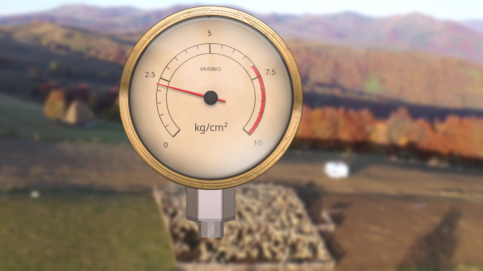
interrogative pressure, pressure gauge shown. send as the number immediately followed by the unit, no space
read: 2.25kg/cm²
